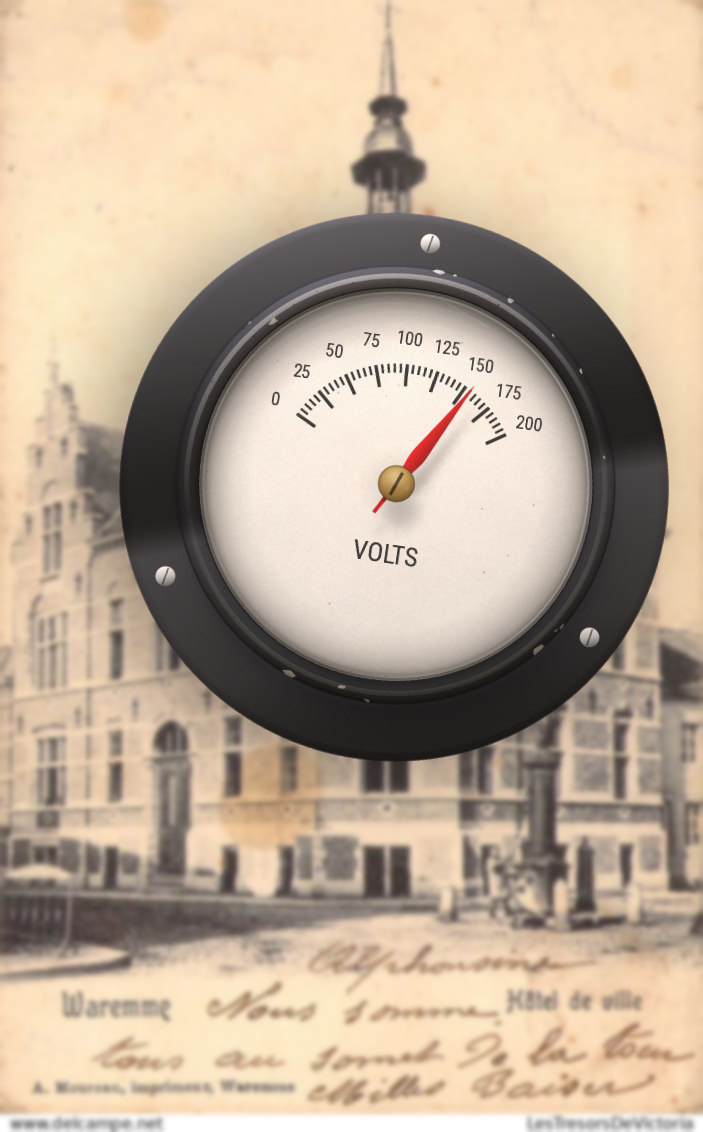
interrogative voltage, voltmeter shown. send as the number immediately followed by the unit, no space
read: 155V
